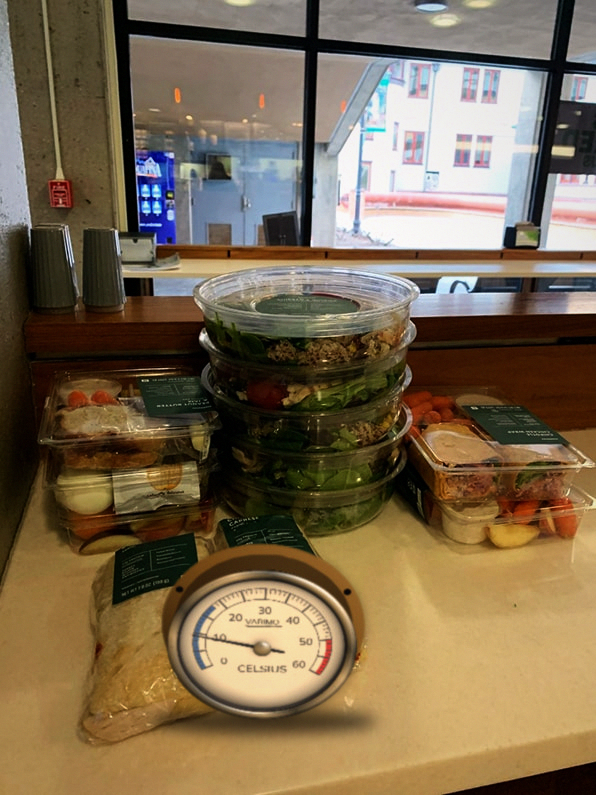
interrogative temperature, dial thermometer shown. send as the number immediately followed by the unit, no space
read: 10°C
